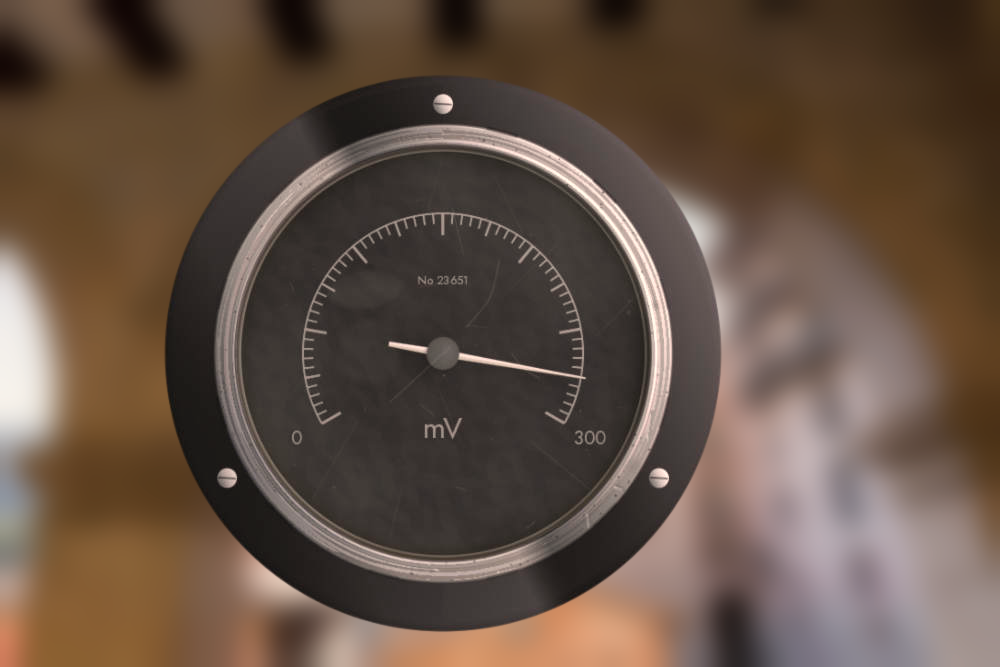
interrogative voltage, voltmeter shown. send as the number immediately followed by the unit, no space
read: 275mV
